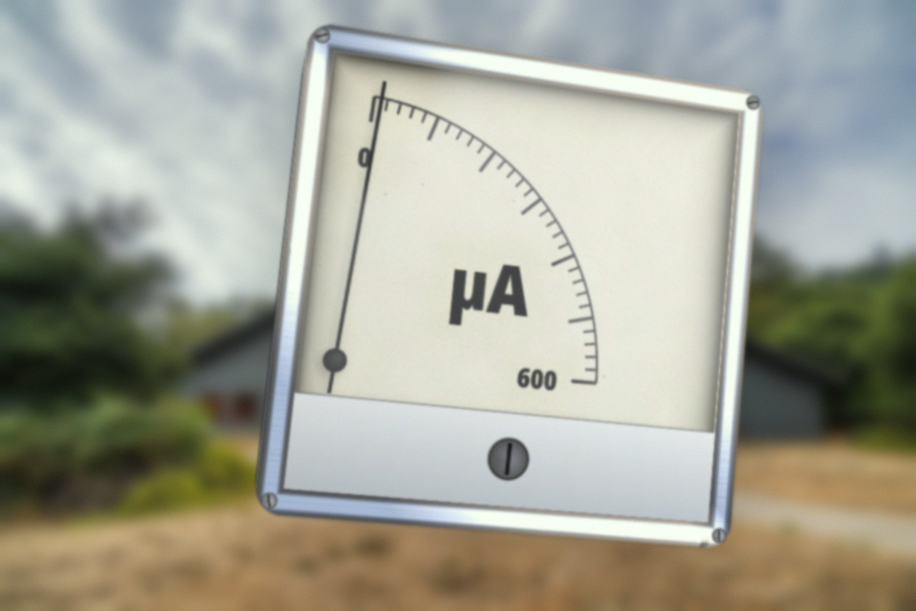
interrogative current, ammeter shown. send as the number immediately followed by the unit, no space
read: 10µA
